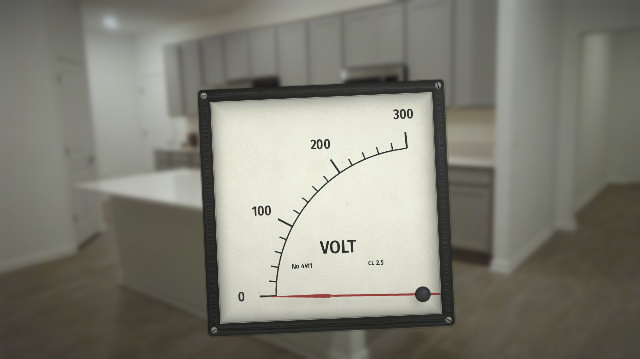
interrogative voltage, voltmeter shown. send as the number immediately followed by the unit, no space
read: 0V
